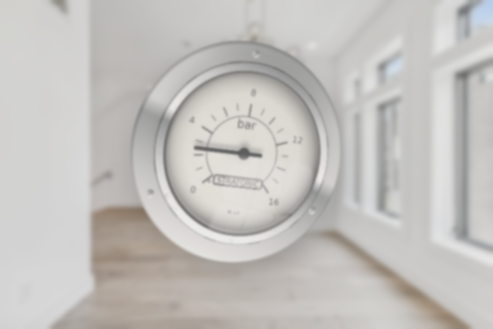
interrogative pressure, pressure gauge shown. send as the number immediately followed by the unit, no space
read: 2.5bar
